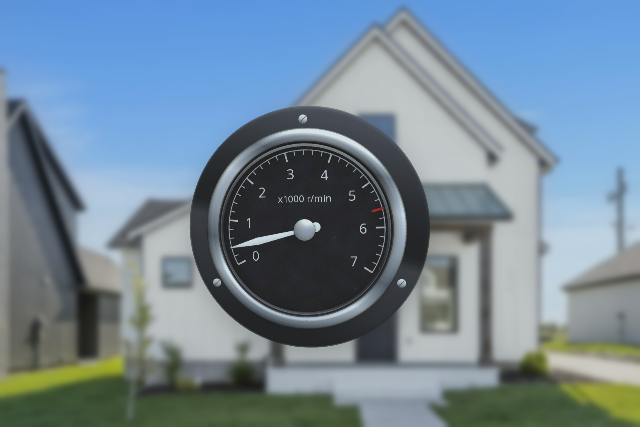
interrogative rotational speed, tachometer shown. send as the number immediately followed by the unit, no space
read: 400rpm
